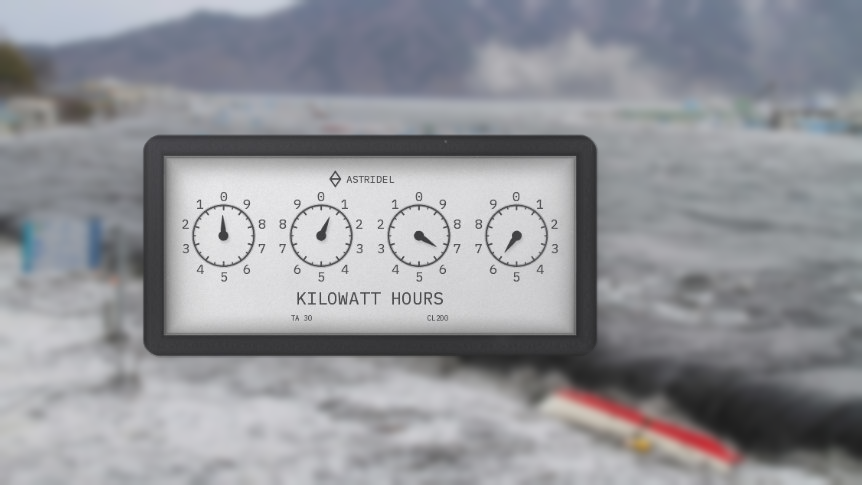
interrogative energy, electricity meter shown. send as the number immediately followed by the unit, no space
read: 66kWh
